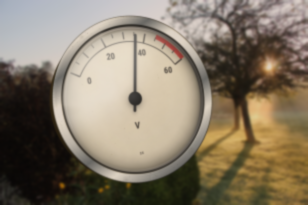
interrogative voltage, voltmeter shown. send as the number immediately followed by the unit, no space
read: 35V
